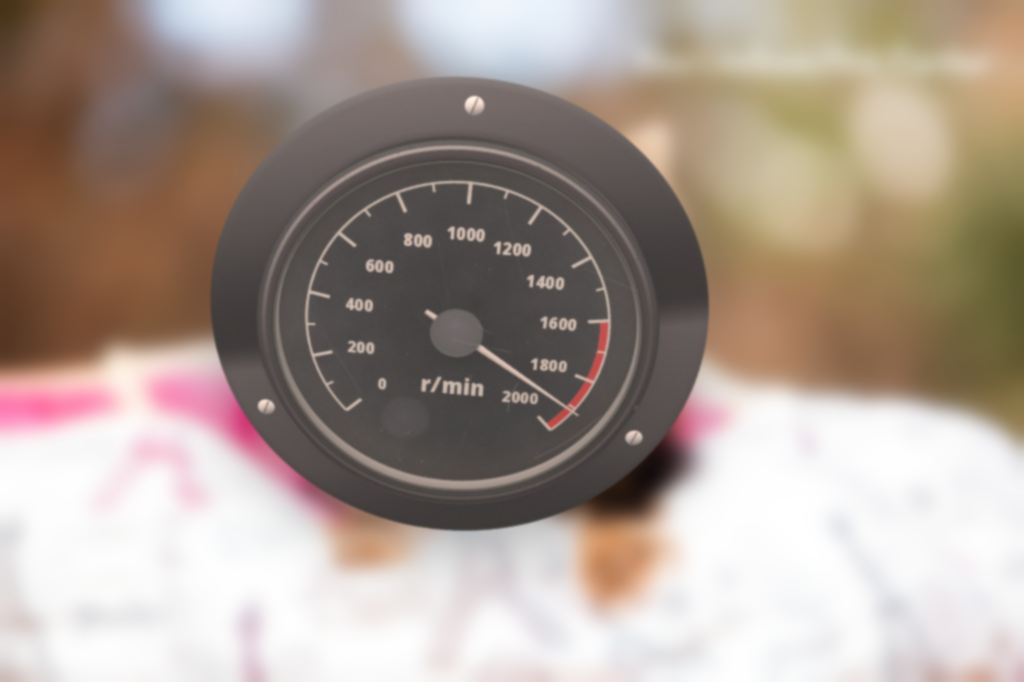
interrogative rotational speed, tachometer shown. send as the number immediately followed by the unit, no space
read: 1900rpm
